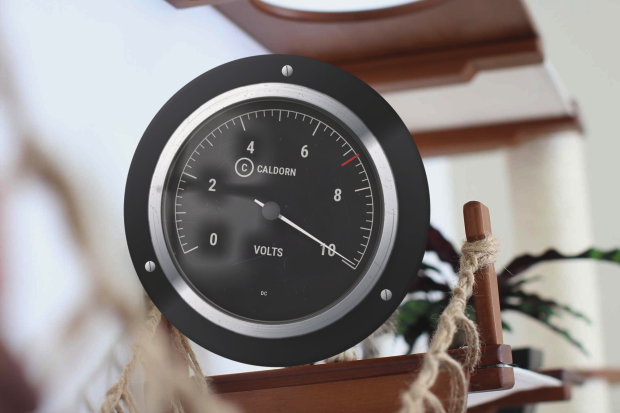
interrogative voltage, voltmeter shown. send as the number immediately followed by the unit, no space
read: 9.9V
